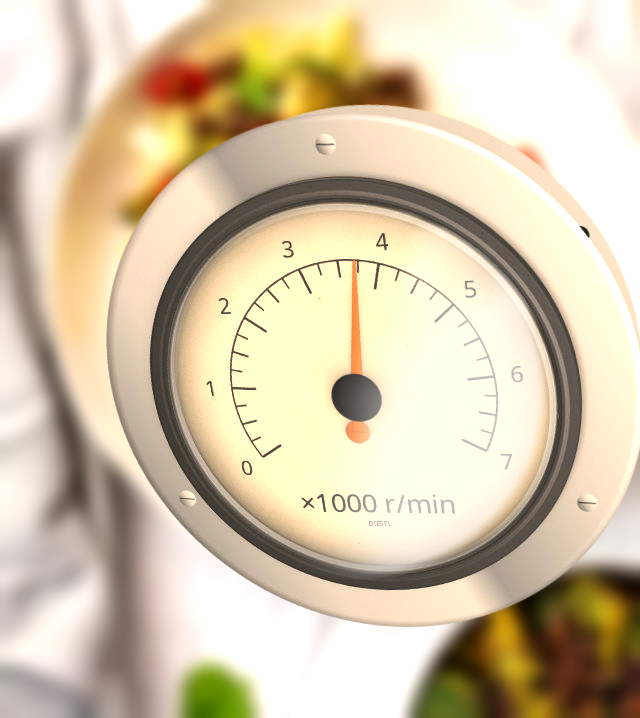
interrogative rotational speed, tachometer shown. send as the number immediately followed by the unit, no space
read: 3750rpm
